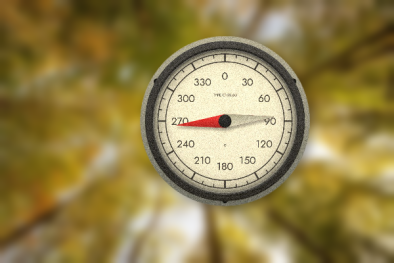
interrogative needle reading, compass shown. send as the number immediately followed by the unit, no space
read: 265°
